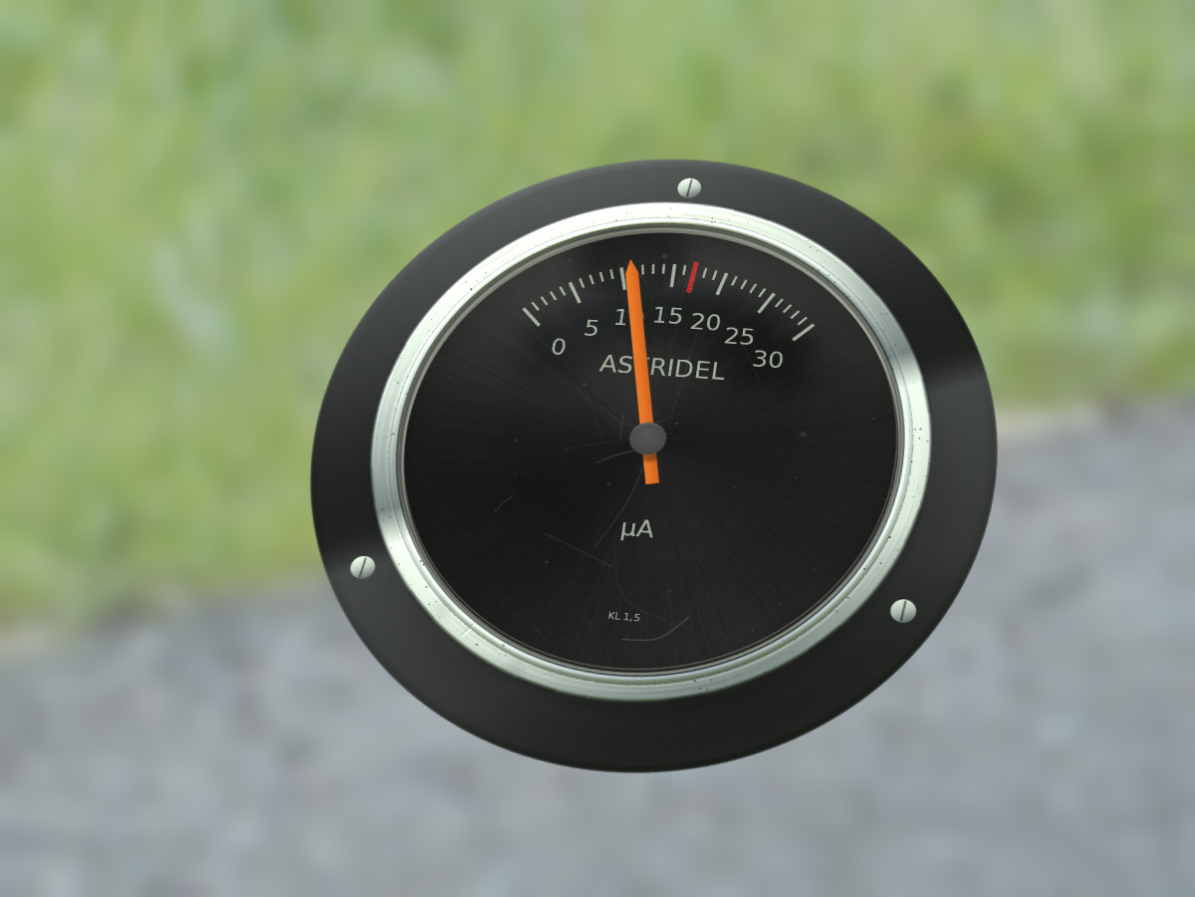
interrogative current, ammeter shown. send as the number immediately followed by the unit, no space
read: 11µA
